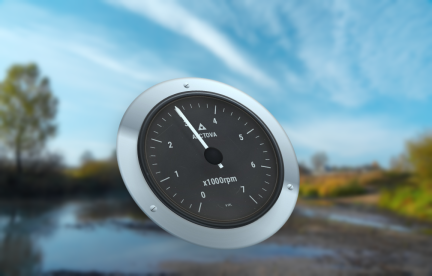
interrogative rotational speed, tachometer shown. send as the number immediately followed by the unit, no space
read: 3000rpm
